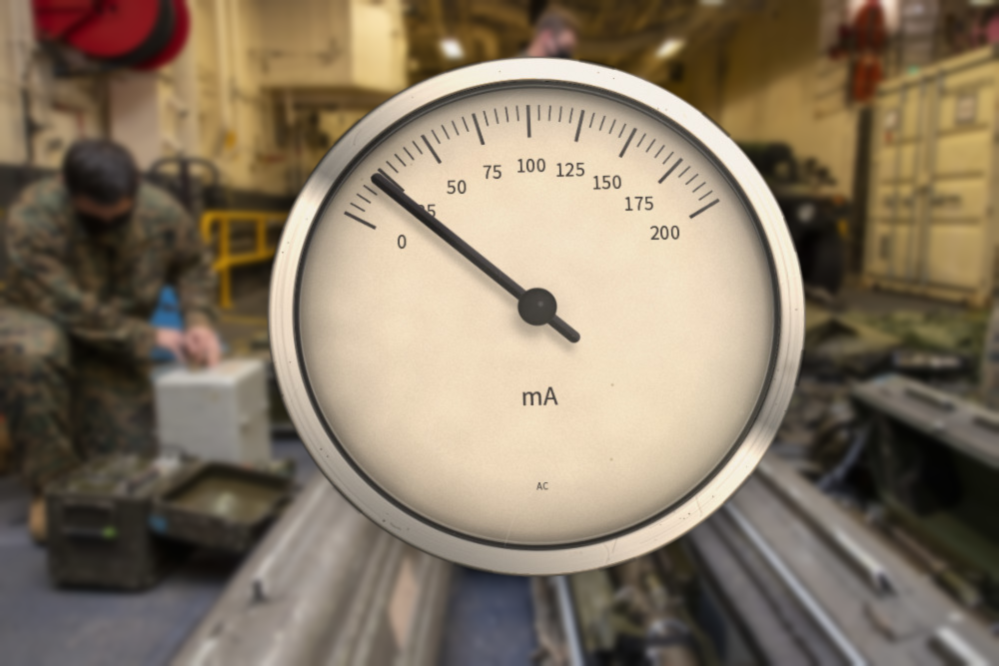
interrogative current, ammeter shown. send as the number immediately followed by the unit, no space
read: 20mA
